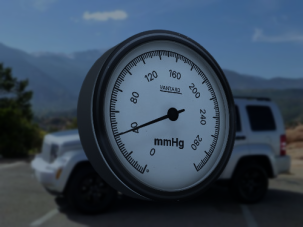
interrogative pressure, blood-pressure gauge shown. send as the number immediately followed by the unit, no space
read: 40mmHg
